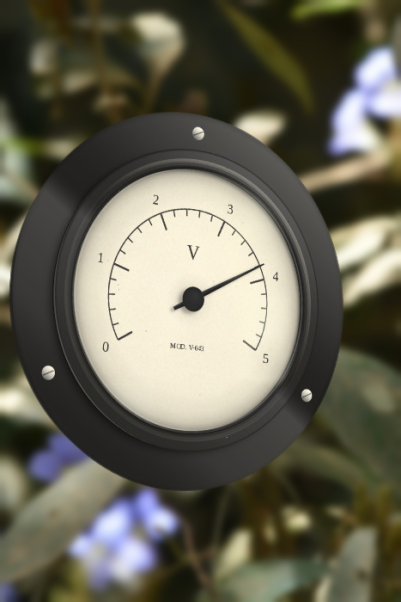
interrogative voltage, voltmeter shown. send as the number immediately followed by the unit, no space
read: 3.8V
